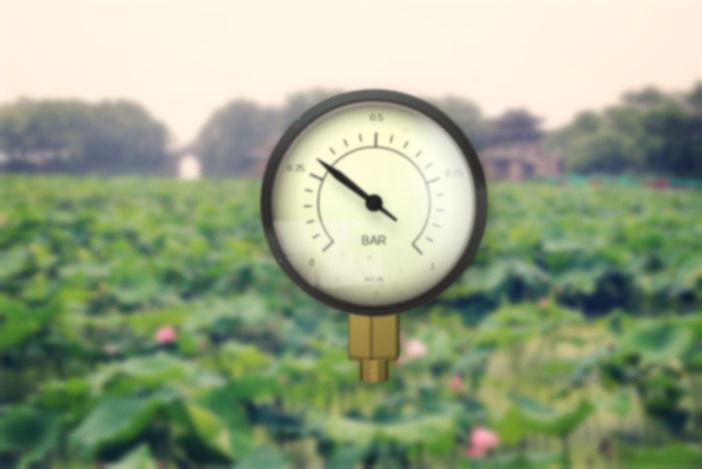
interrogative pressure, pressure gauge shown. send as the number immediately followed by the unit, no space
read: 0.3bar
